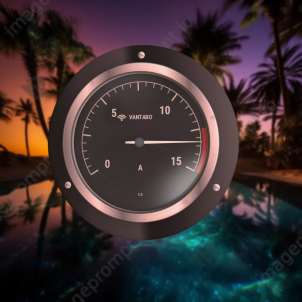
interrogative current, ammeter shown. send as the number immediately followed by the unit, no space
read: 13.25A
